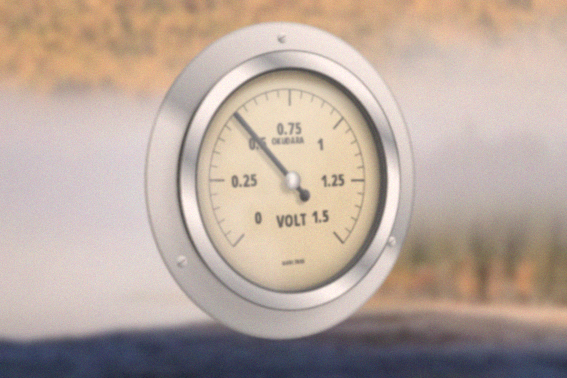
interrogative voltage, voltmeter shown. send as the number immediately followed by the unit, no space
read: 0.5V
